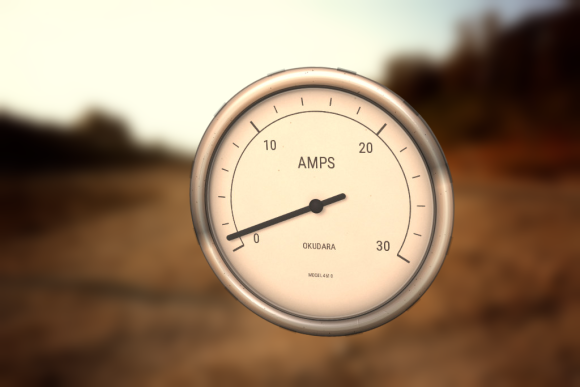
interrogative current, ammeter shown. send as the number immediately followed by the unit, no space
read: 1A
